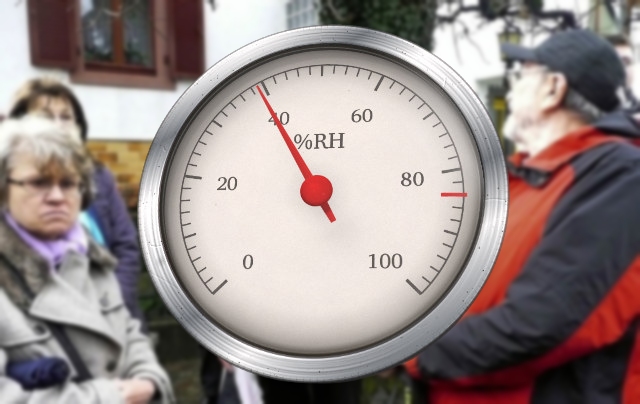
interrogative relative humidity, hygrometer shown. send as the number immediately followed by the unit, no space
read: 39%
